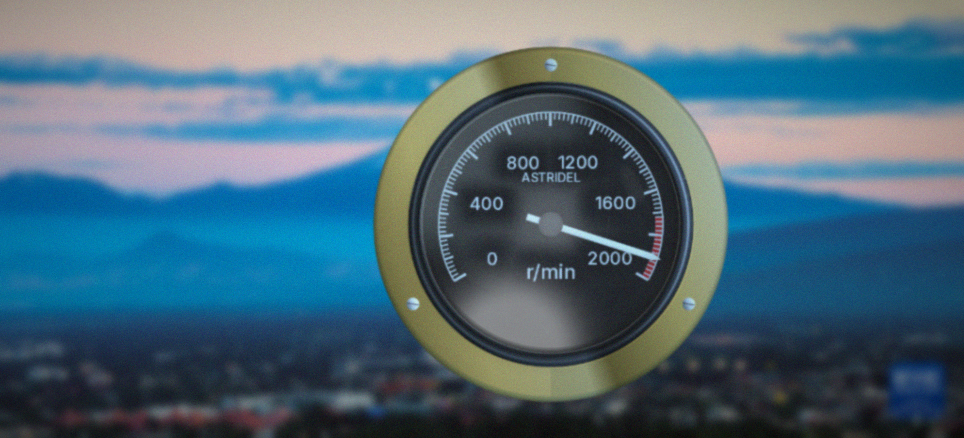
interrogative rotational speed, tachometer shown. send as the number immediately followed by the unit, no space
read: 1900rpm
